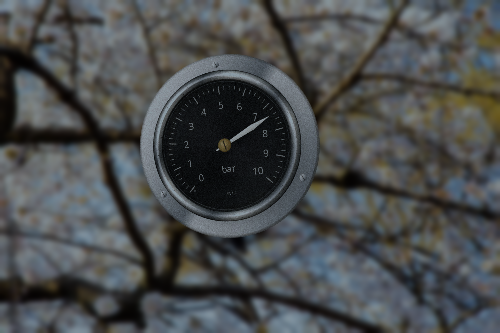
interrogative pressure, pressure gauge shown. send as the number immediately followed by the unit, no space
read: 7.4bar
